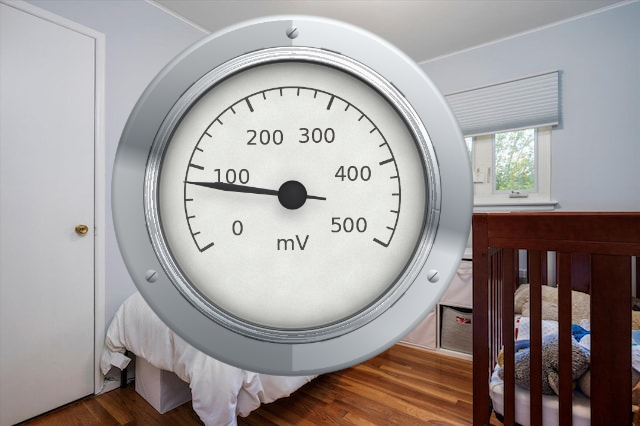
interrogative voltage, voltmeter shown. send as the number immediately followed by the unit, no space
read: 80mV
